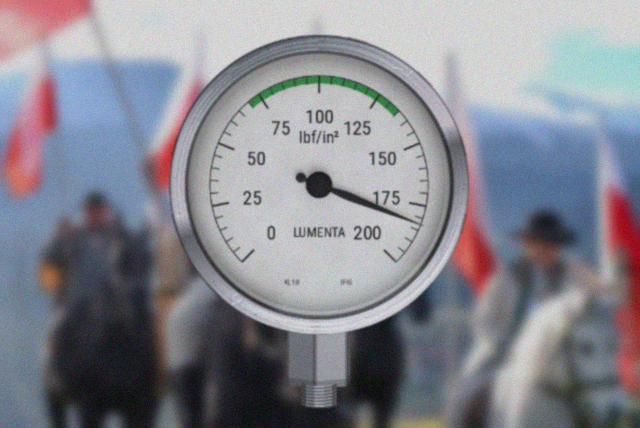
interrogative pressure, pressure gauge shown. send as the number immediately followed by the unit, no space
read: 182.5psi
